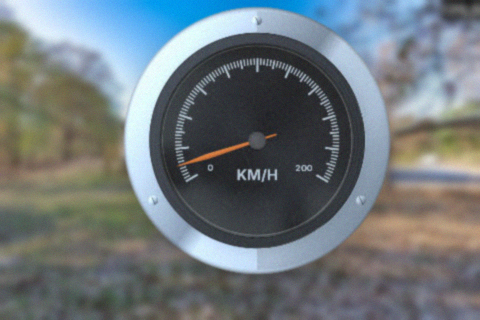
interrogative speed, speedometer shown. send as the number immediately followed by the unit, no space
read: 10km/h
